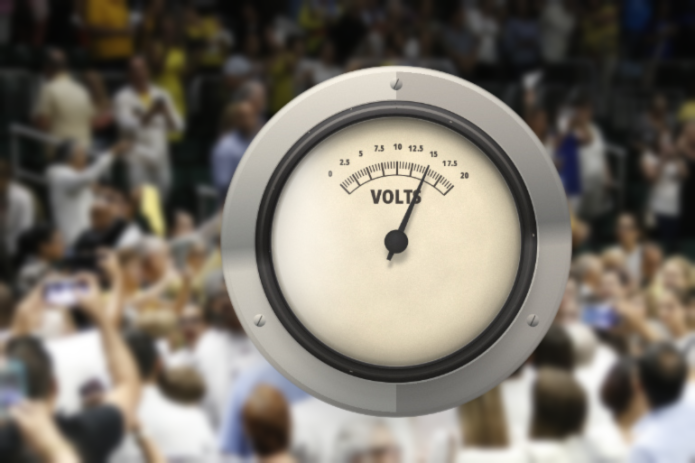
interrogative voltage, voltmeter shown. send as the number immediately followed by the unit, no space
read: 15V
